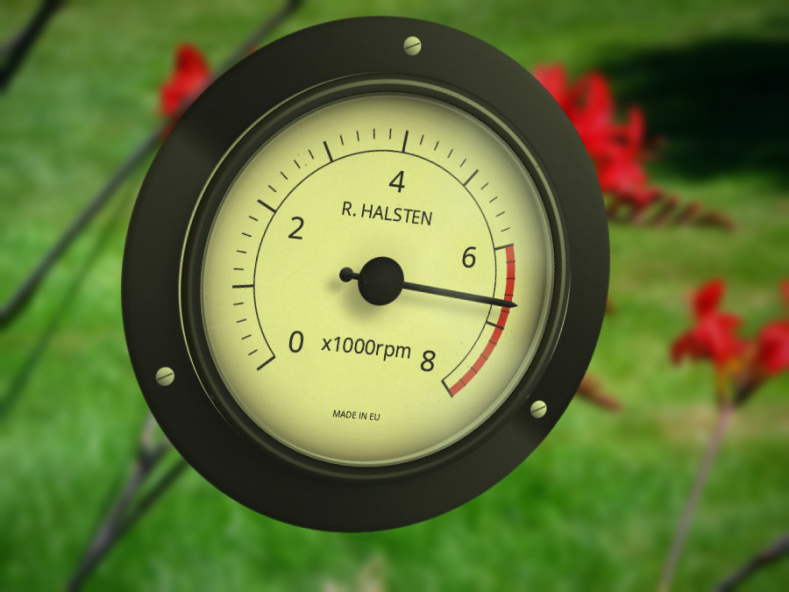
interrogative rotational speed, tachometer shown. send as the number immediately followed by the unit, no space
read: 6700rpm
